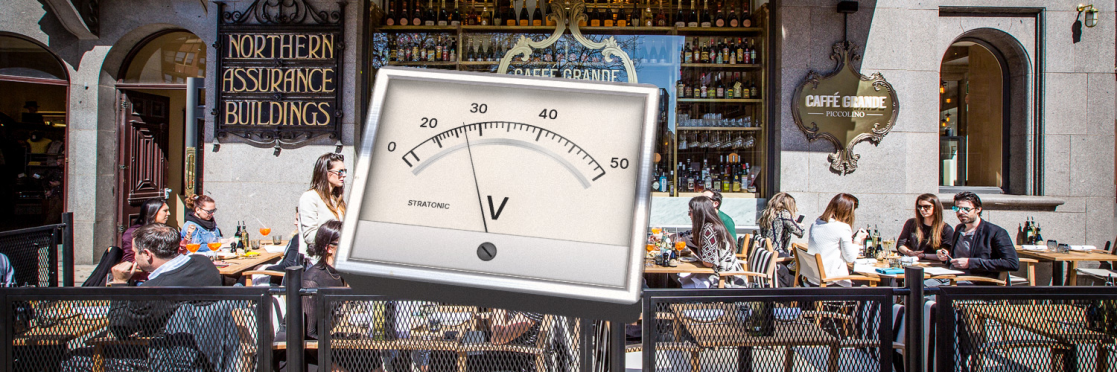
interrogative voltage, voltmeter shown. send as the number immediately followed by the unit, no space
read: 27V
